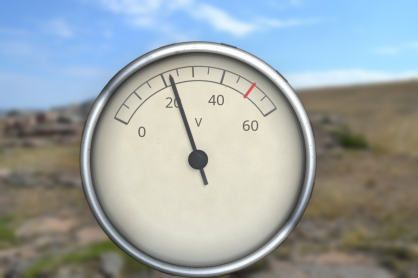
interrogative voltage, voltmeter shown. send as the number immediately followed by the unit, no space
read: 22.5V
